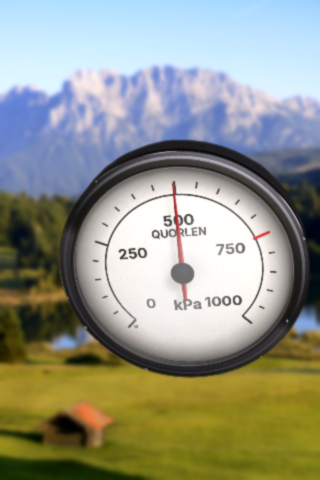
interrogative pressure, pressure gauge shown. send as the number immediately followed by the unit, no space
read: 500kPa
